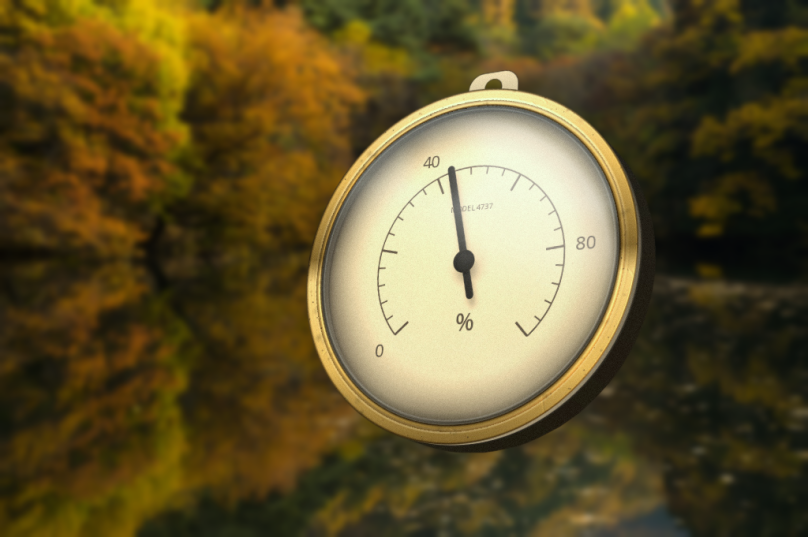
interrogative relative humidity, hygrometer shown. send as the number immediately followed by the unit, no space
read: 44%
